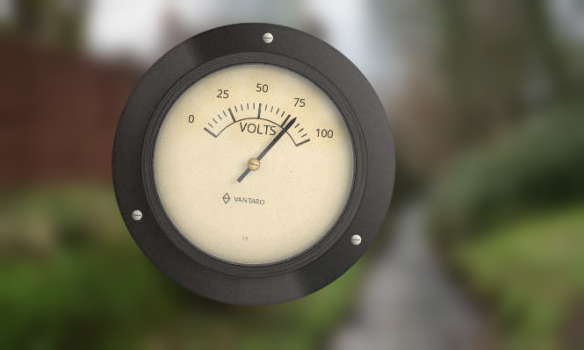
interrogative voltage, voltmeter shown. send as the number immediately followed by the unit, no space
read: 80V
